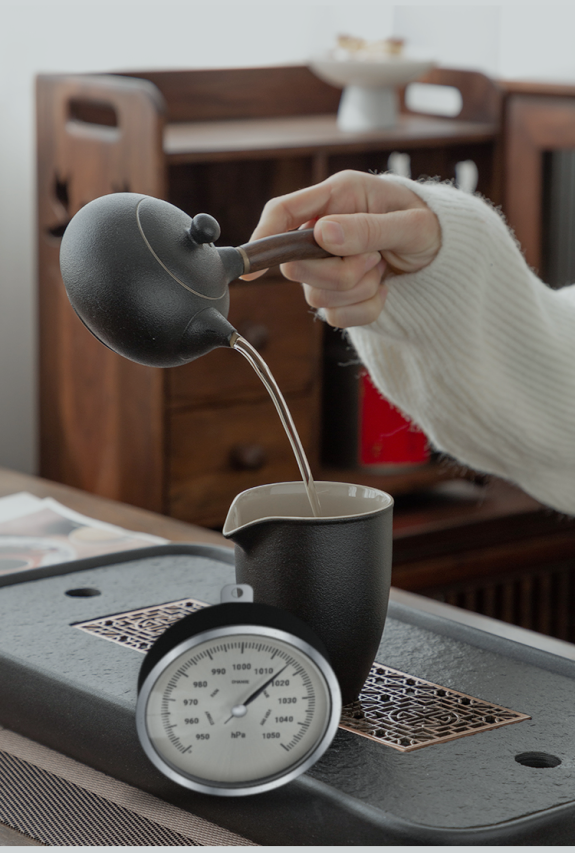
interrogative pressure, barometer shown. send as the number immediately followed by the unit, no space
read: 1015hPa
